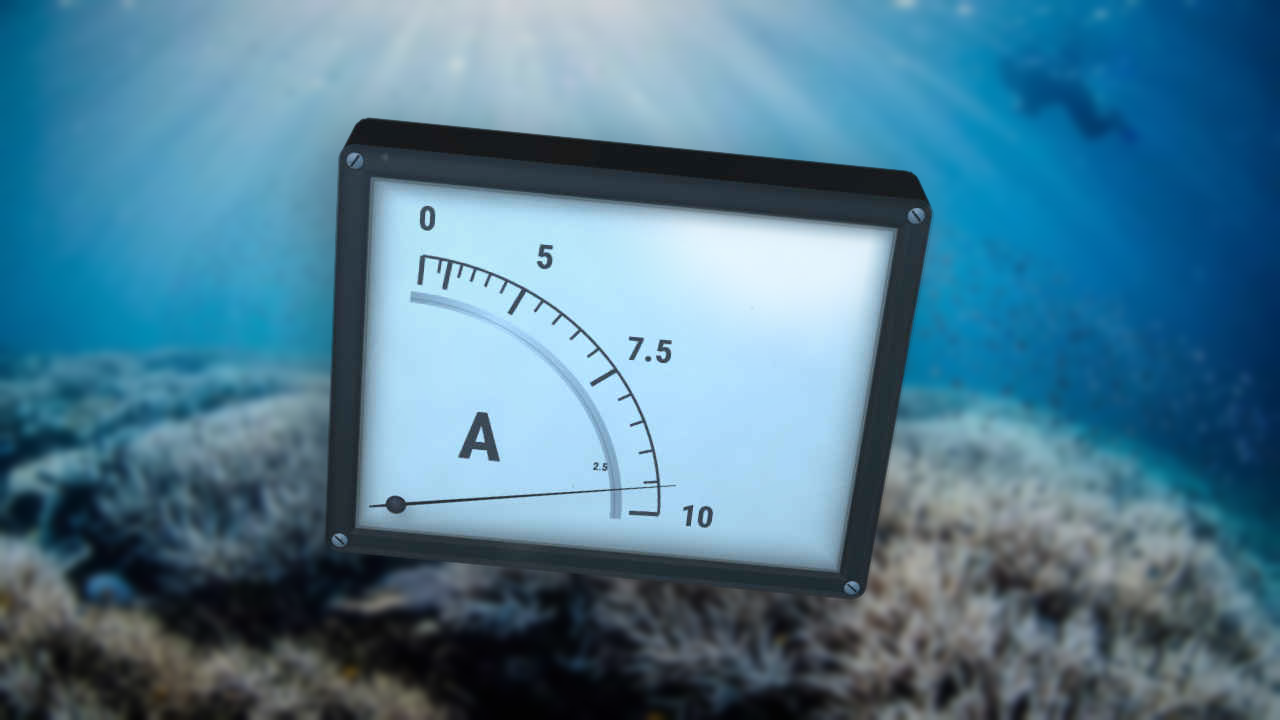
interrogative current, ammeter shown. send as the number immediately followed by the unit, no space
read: 9.5A
